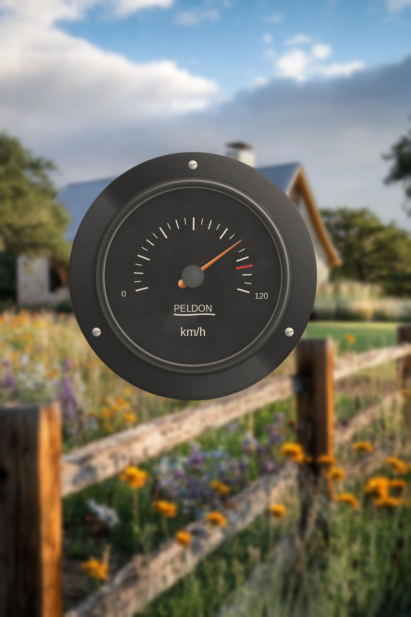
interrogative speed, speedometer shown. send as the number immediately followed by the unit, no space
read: 90km/h
